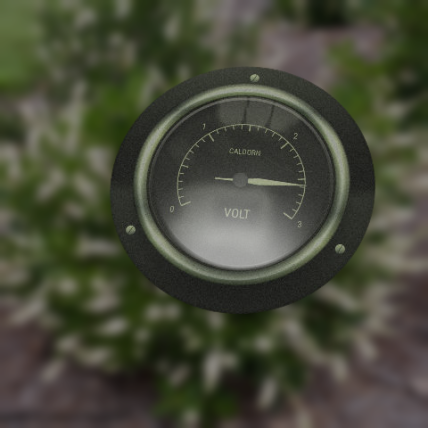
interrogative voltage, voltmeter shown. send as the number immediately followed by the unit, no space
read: 2.6V
